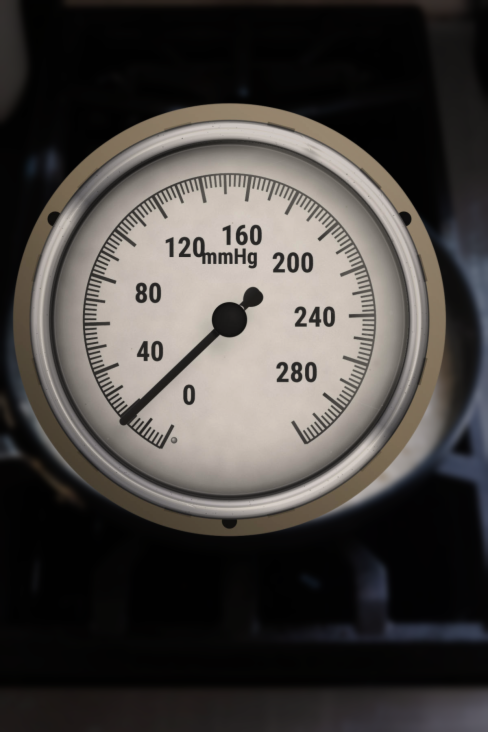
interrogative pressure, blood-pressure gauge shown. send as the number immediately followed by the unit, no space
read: 18mmHg
